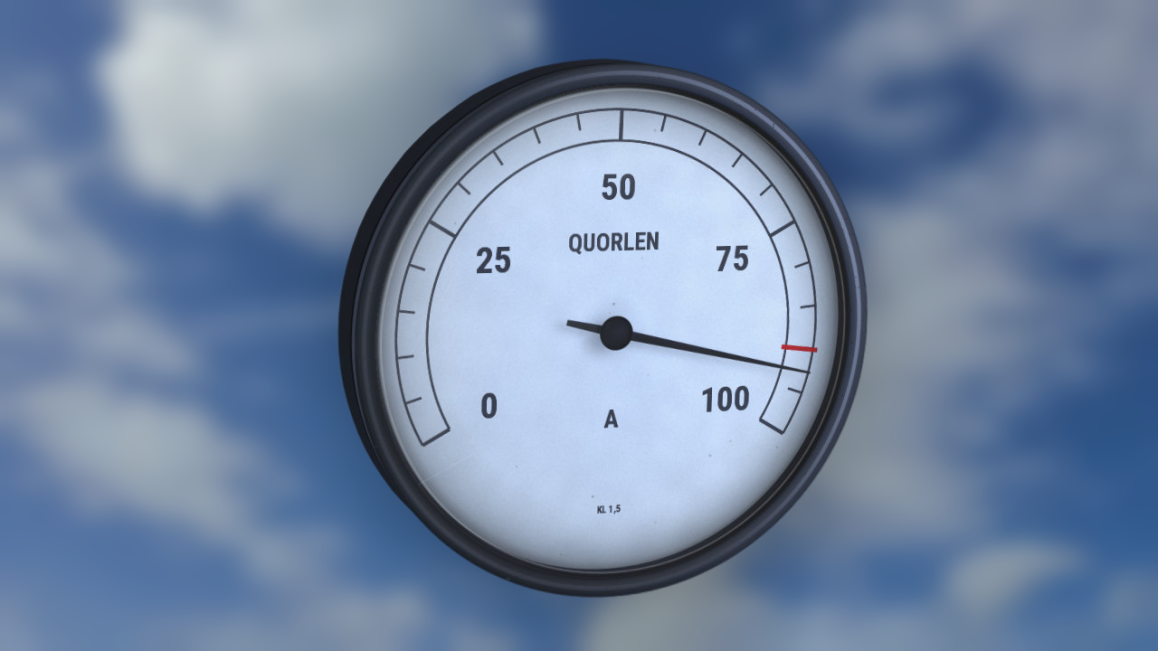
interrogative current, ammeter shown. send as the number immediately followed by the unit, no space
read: 92.5A
